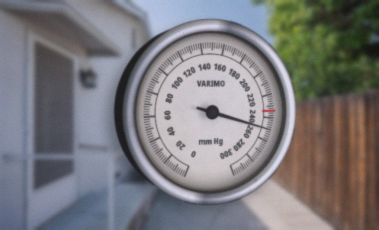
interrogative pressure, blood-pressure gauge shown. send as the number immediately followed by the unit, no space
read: 250mmHg
